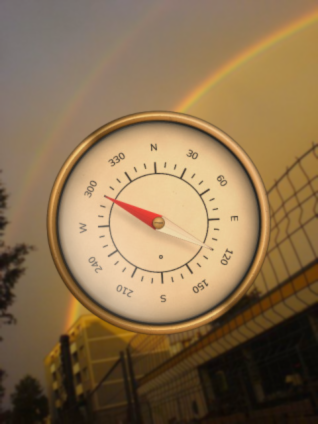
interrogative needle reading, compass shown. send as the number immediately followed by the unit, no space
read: 300°
